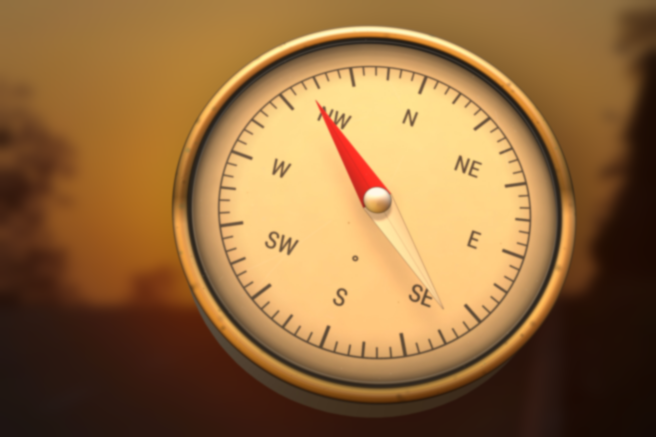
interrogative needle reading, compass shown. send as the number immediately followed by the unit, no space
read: 310°
